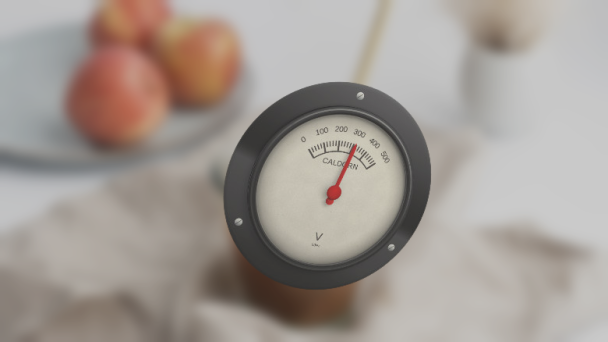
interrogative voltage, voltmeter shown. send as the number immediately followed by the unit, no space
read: 300V
